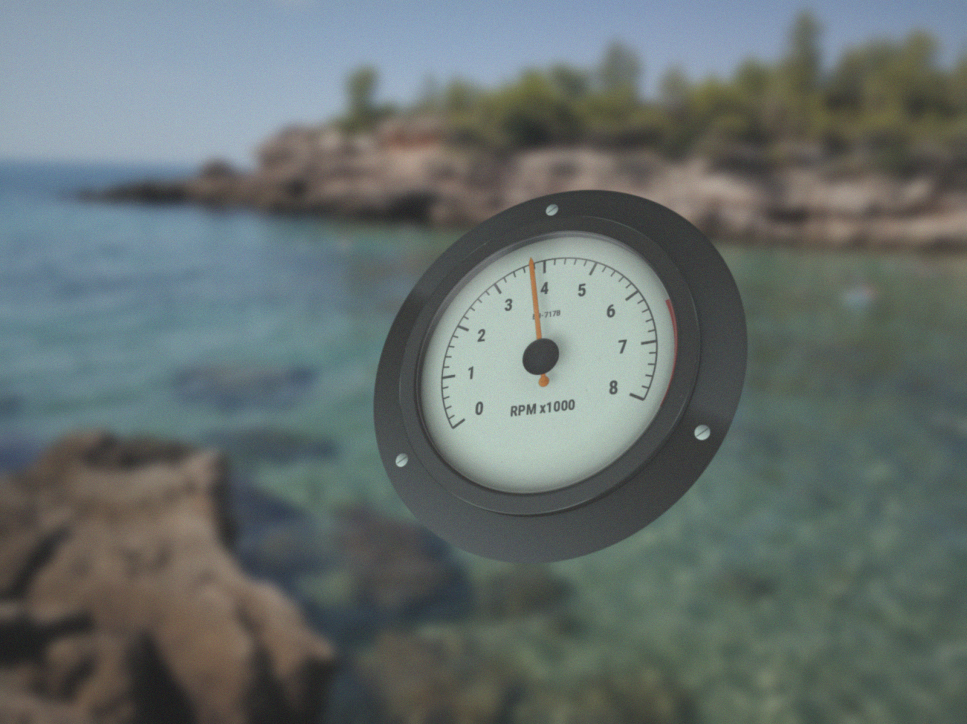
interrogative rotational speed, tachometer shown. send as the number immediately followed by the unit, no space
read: 3800rpm
